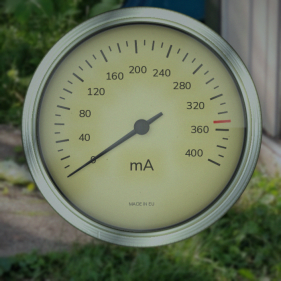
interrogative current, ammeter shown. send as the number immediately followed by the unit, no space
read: 0mA
